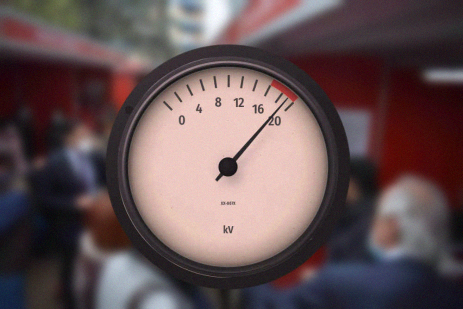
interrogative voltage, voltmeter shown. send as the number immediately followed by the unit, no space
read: 19kV
